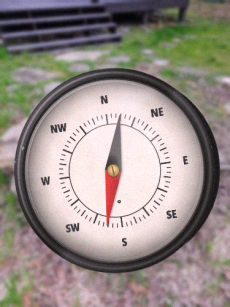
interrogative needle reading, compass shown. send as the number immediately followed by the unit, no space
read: 195°
